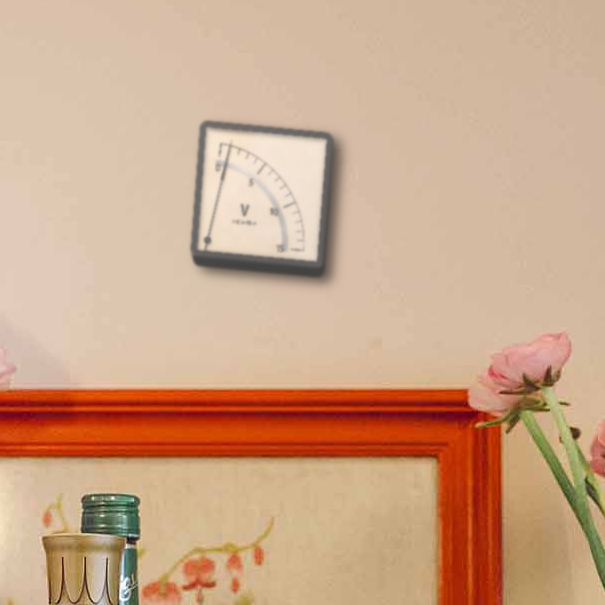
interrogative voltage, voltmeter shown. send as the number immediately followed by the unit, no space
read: 1V
